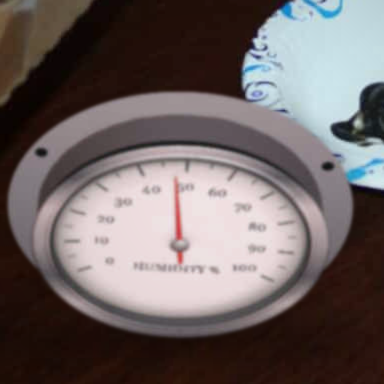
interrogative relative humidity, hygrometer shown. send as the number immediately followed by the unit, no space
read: 47.5%
